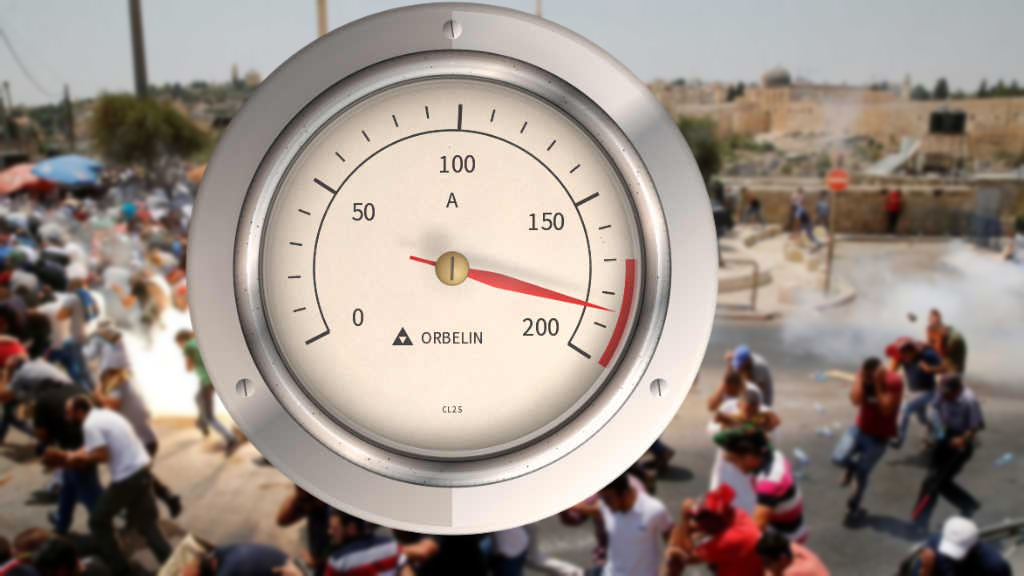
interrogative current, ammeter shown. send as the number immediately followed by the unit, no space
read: 185A
